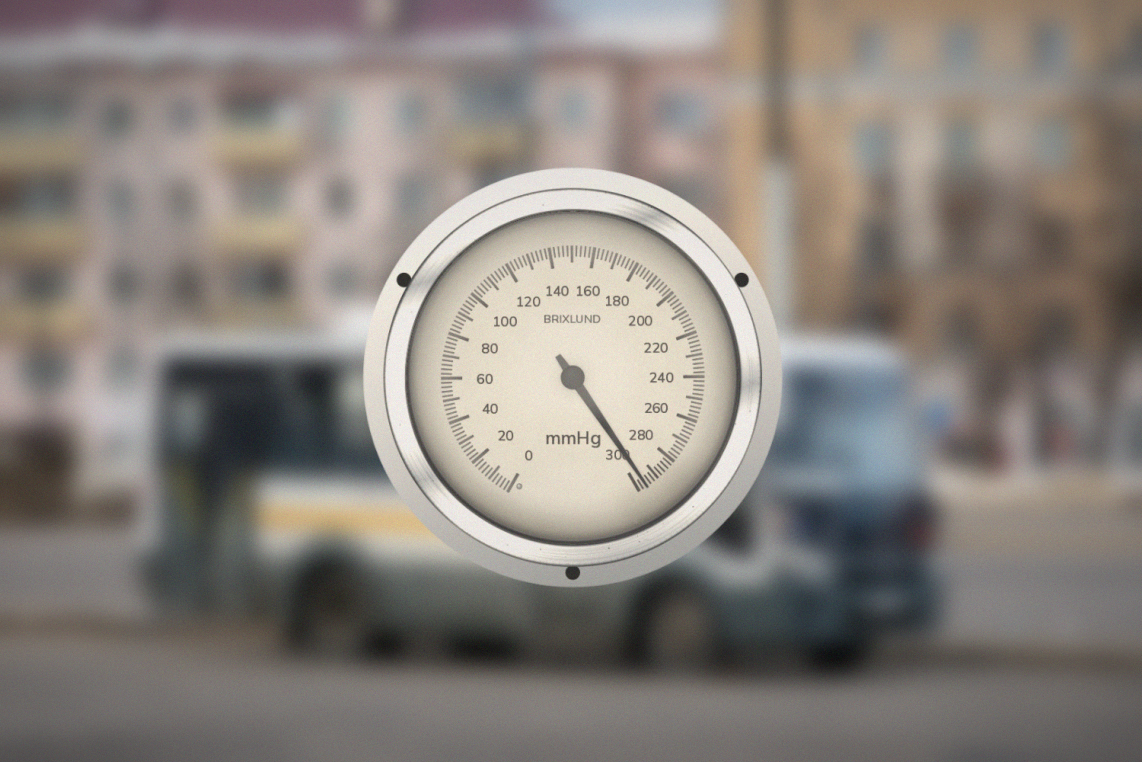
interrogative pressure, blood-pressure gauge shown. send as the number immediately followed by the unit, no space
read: 296mmHg
